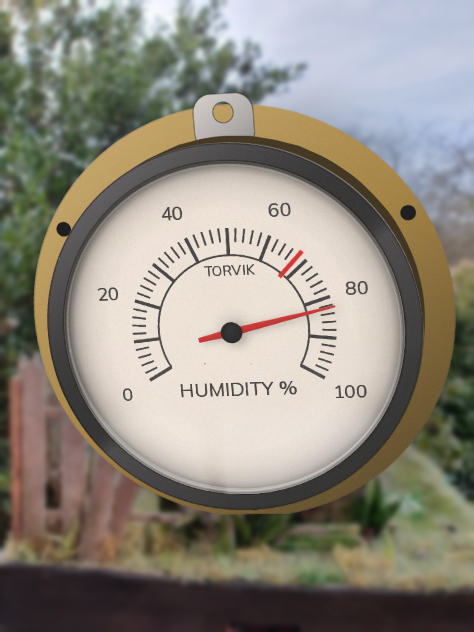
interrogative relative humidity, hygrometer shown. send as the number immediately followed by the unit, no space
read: 82%
